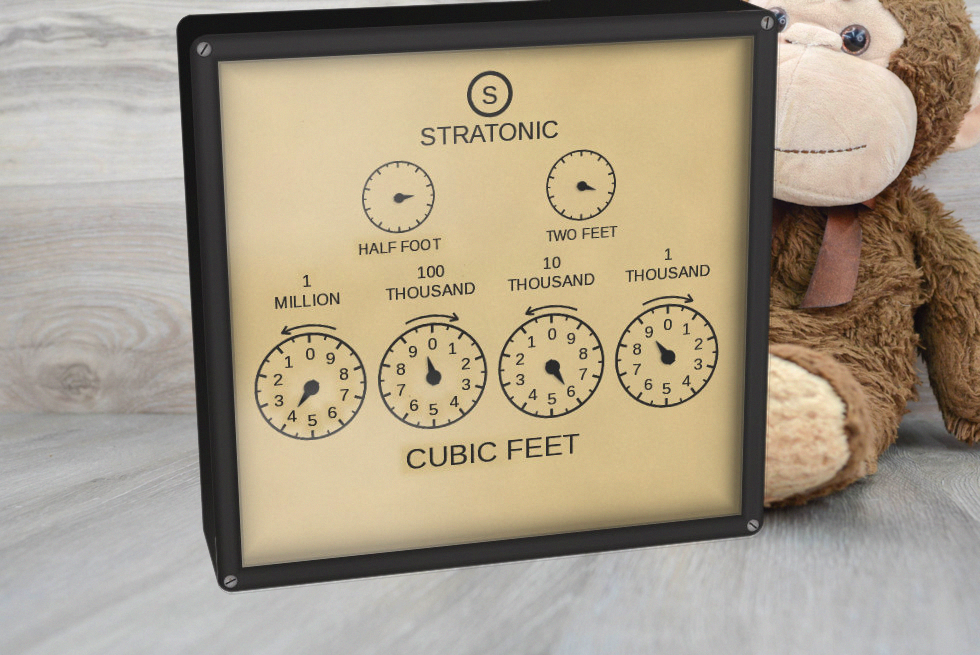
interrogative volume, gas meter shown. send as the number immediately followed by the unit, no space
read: 395900ft³
